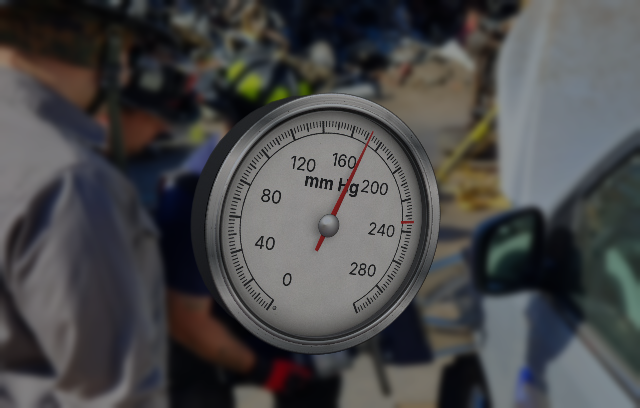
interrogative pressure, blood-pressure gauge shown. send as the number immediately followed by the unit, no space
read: 170mmHg
